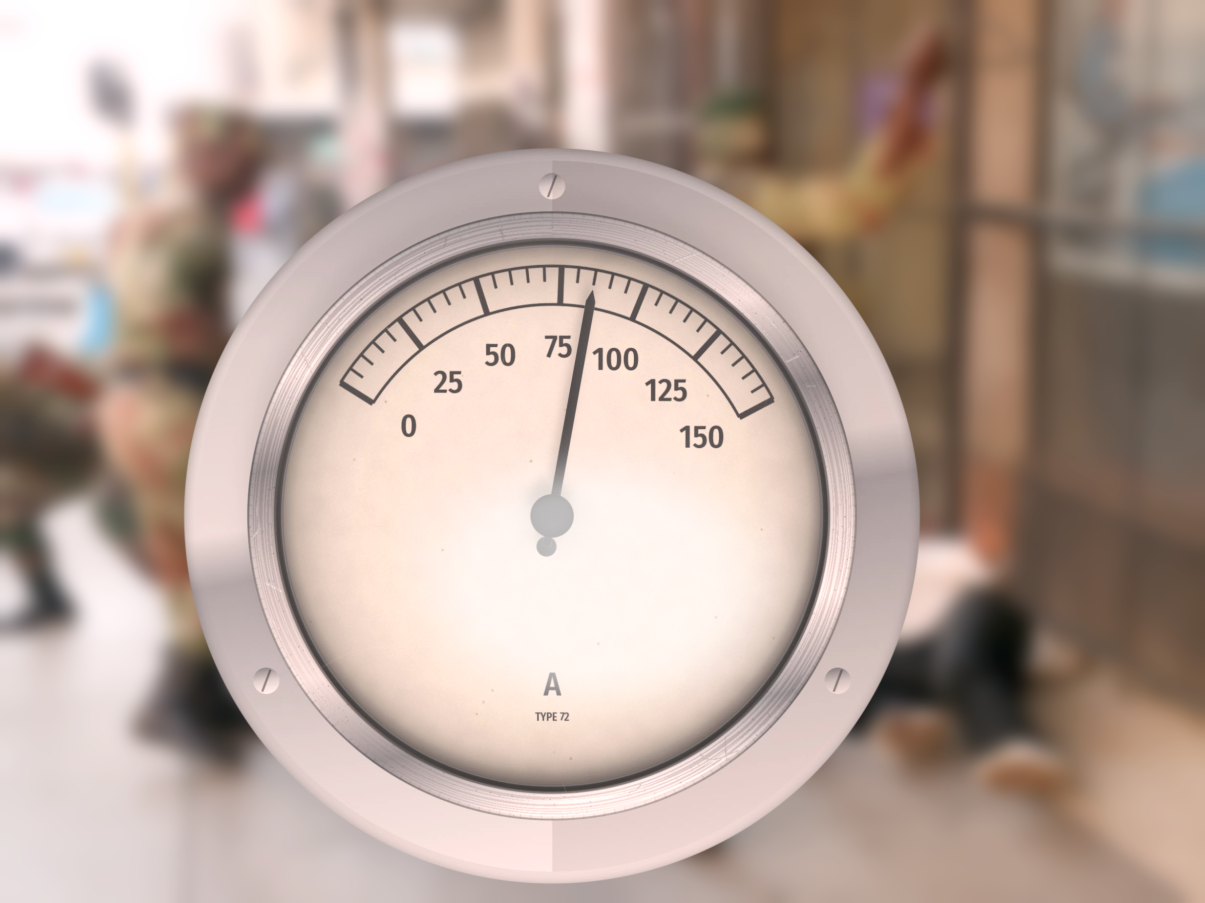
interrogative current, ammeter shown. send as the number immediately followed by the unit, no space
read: 85A
